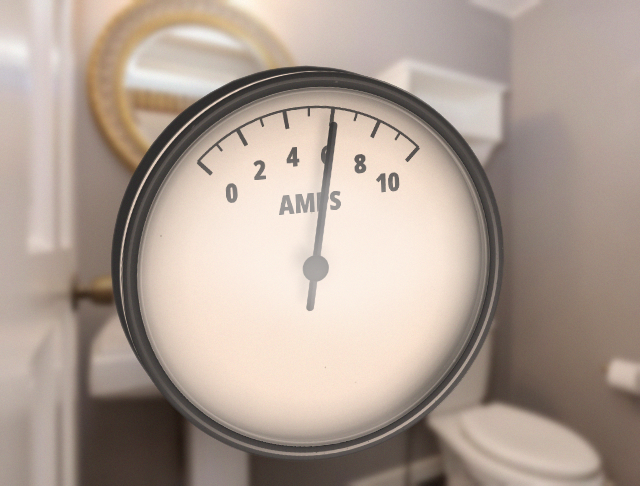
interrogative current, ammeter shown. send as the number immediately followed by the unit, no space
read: 6A
